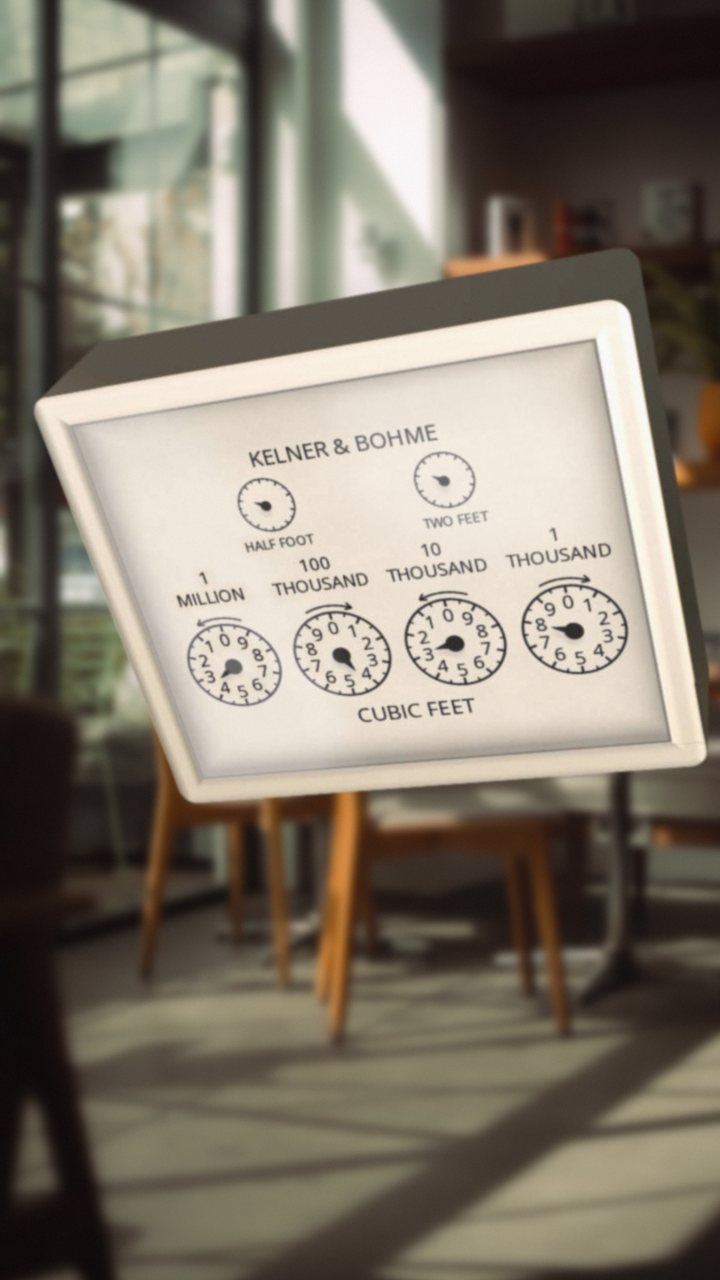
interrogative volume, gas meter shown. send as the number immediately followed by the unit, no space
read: 342800ft³
